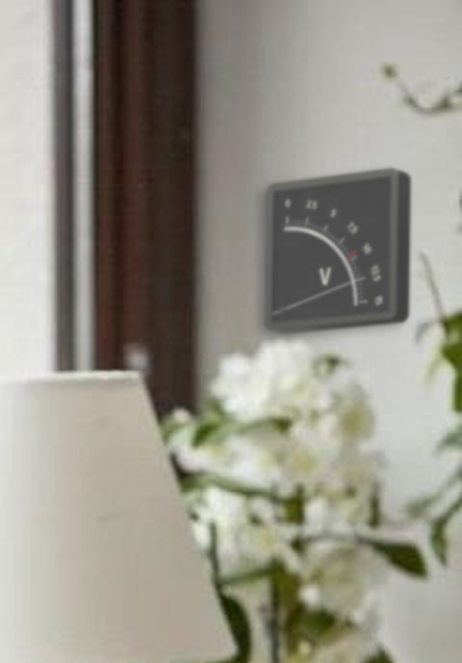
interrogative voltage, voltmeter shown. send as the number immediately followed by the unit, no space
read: 12.5V
